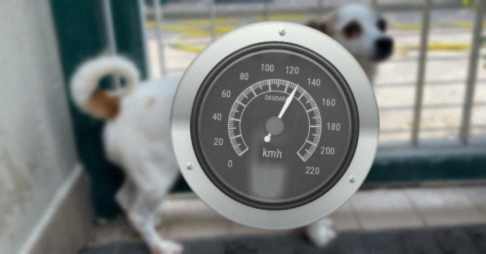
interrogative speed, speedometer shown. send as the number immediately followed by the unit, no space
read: 130km/h
